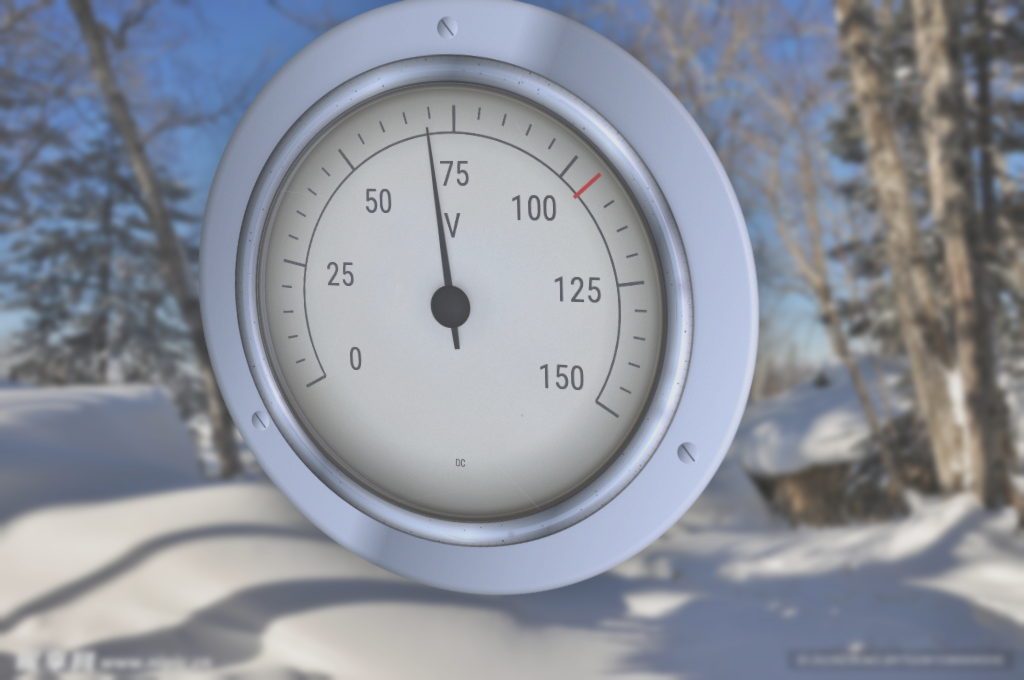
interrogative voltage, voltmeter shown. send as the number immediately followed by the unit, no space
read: 70V
